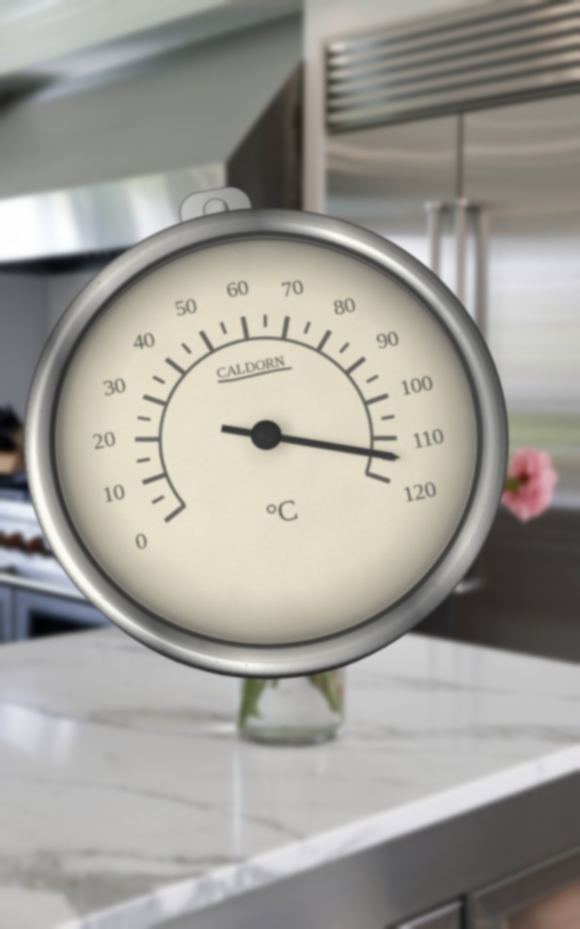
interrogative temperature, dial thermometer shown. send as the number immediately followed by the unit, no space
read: 115°C
